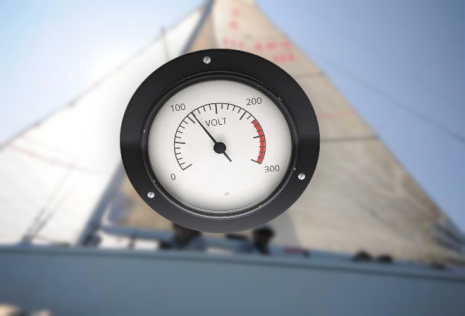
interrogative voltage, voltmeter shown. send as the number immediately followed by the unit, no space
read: 110V
